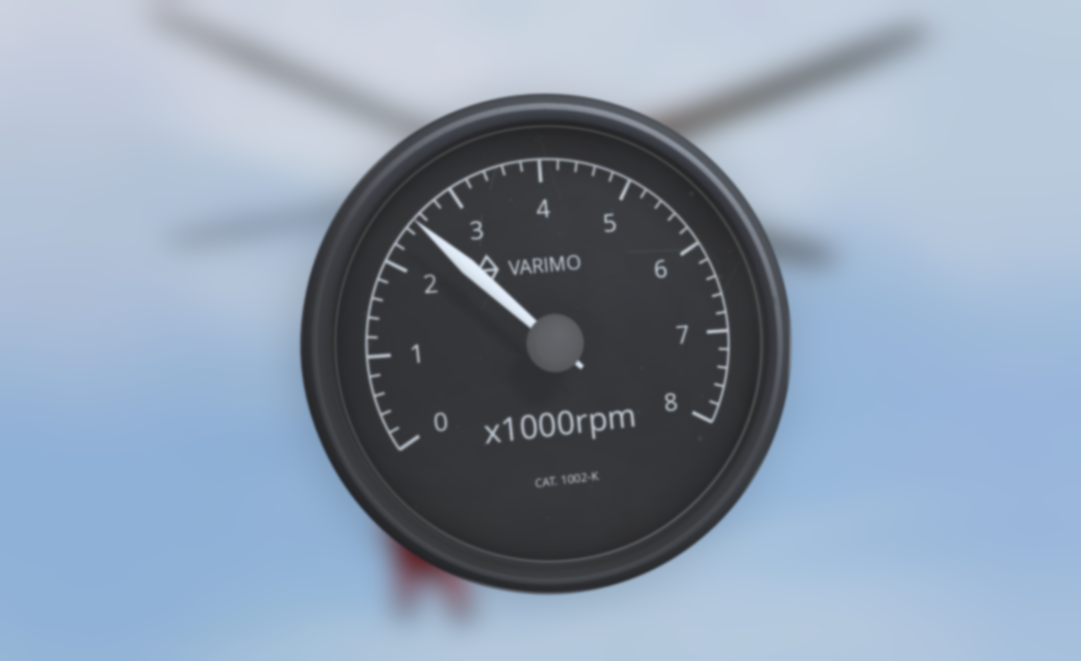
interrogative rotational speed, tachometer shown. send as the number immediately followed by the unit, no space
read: 2500rpm
